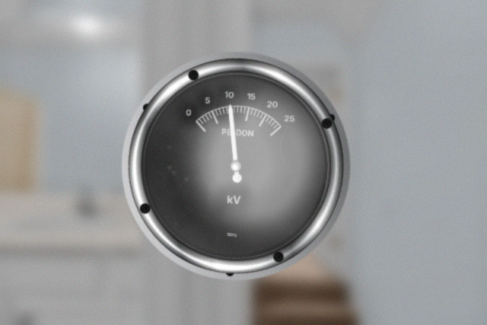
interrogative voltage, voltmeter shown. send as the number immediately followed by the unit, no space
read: 10kV
